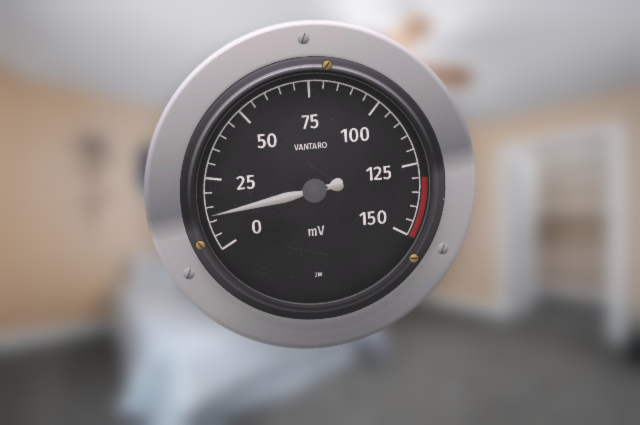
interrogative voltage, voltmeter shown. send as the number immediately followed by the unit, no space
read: 12.5mV
